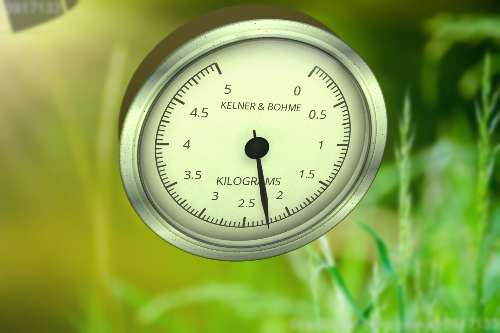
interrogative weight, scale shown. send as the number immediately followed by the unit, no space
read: 2.25kg
